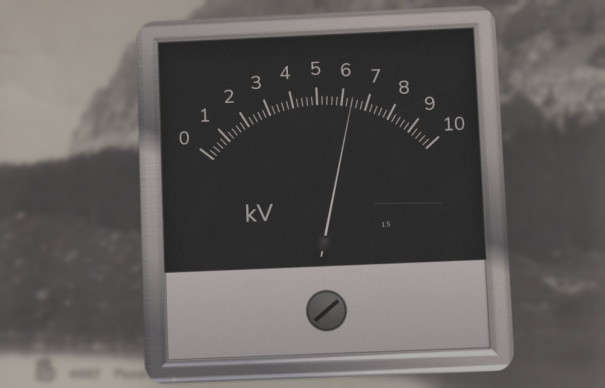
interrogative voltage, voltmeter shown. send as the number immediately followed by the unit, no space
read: 6.4kV
